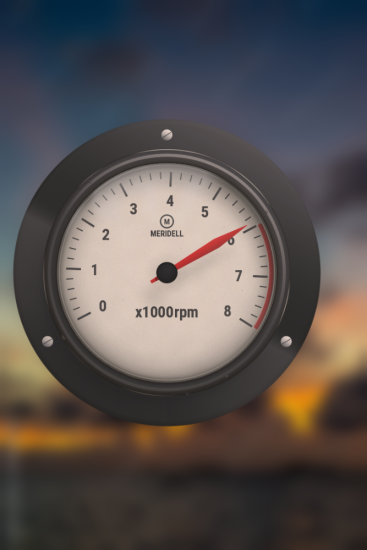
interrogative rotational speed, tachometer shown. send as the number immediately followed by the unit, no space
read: 5900rpm
